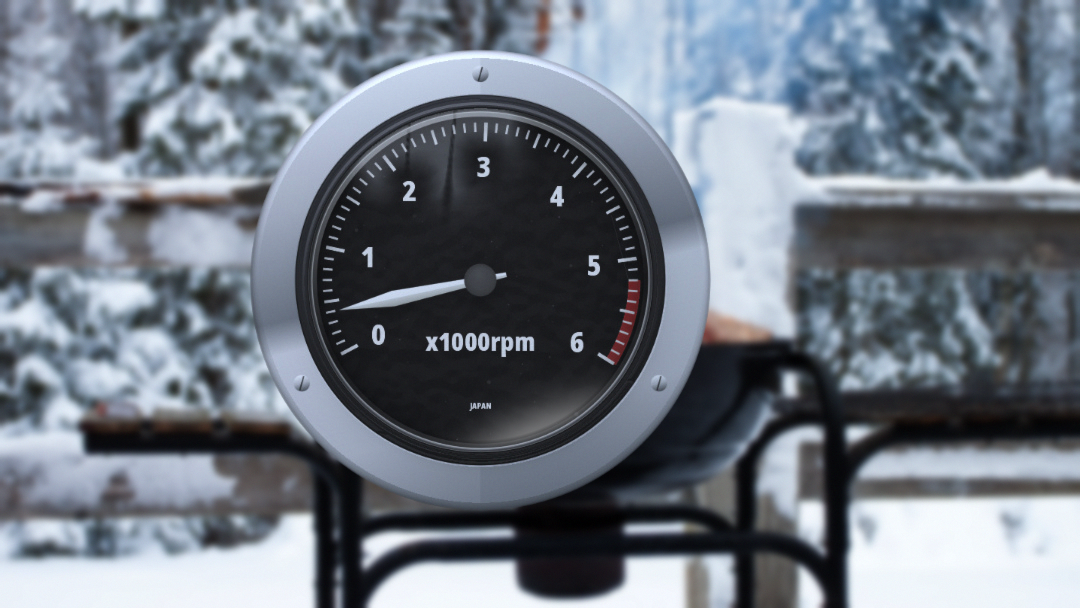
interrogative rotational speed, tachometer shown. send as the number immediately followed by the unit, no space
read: 400rpm
